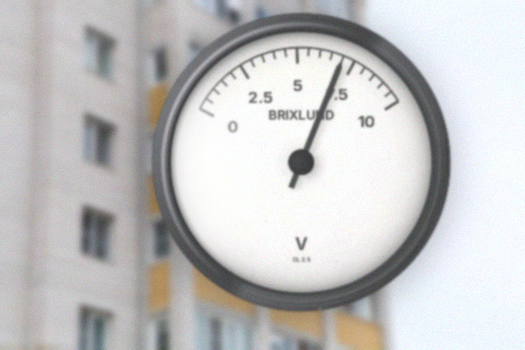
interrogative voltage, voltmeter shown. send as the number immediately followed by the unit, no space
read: 7V
